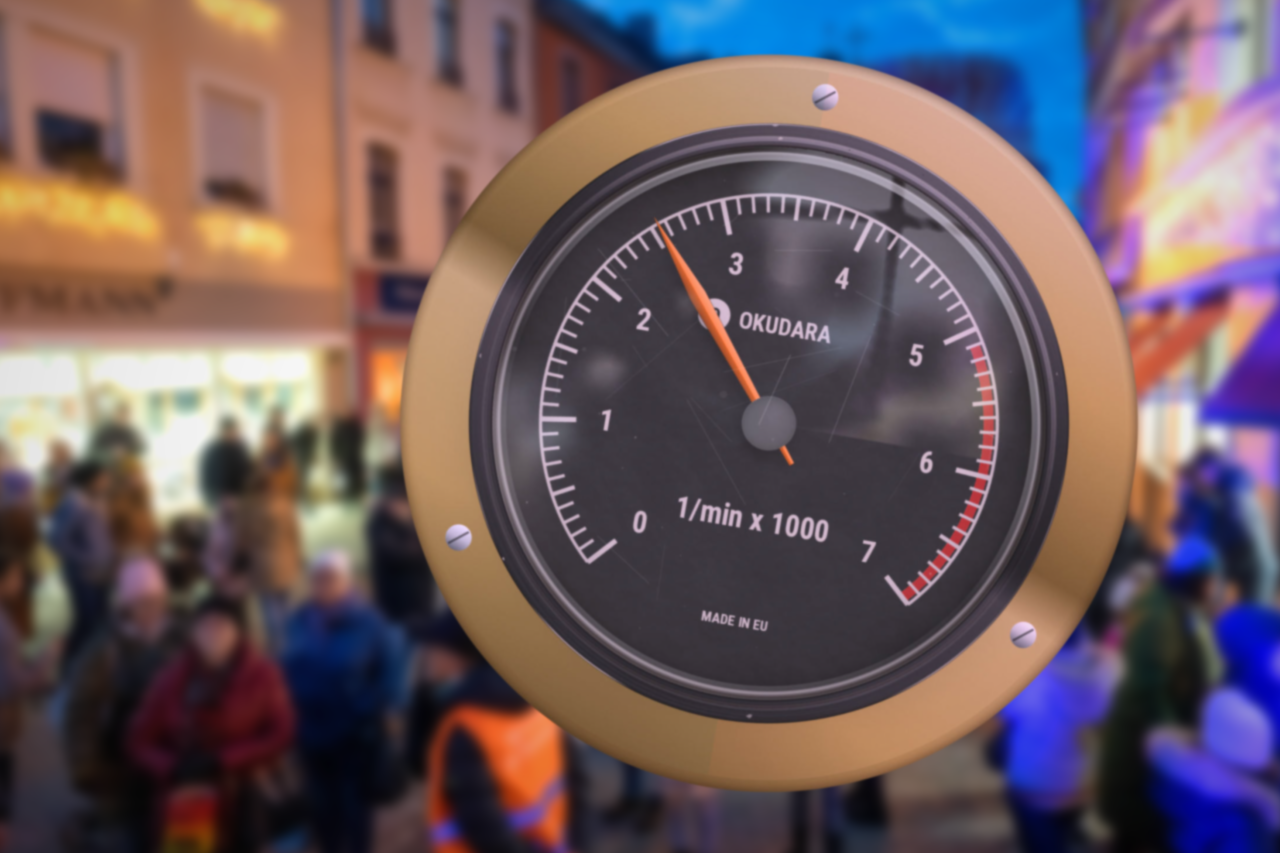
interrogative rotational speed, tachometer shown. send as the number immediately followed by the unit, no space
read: 2550rpm
